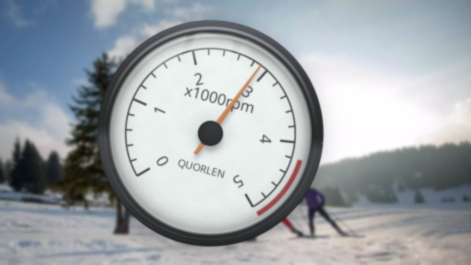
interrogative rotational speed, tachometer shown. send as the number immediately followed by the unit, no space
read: 2900rpm
